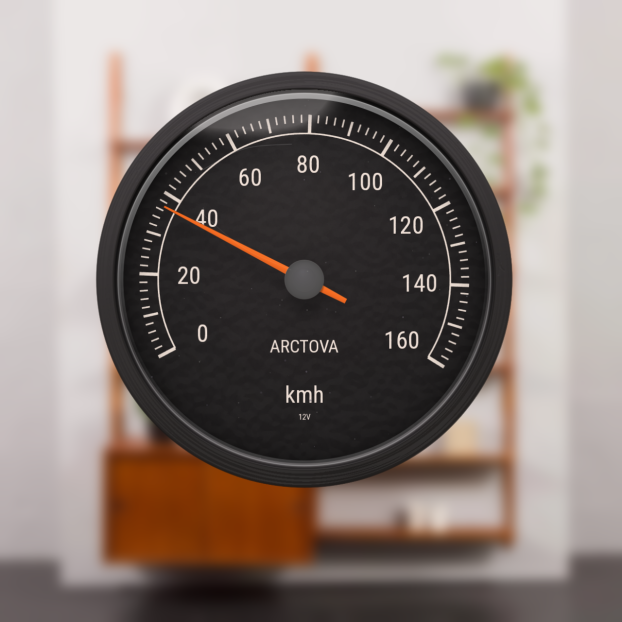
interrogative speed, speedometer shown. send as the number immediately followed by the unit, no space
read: 37km/h
